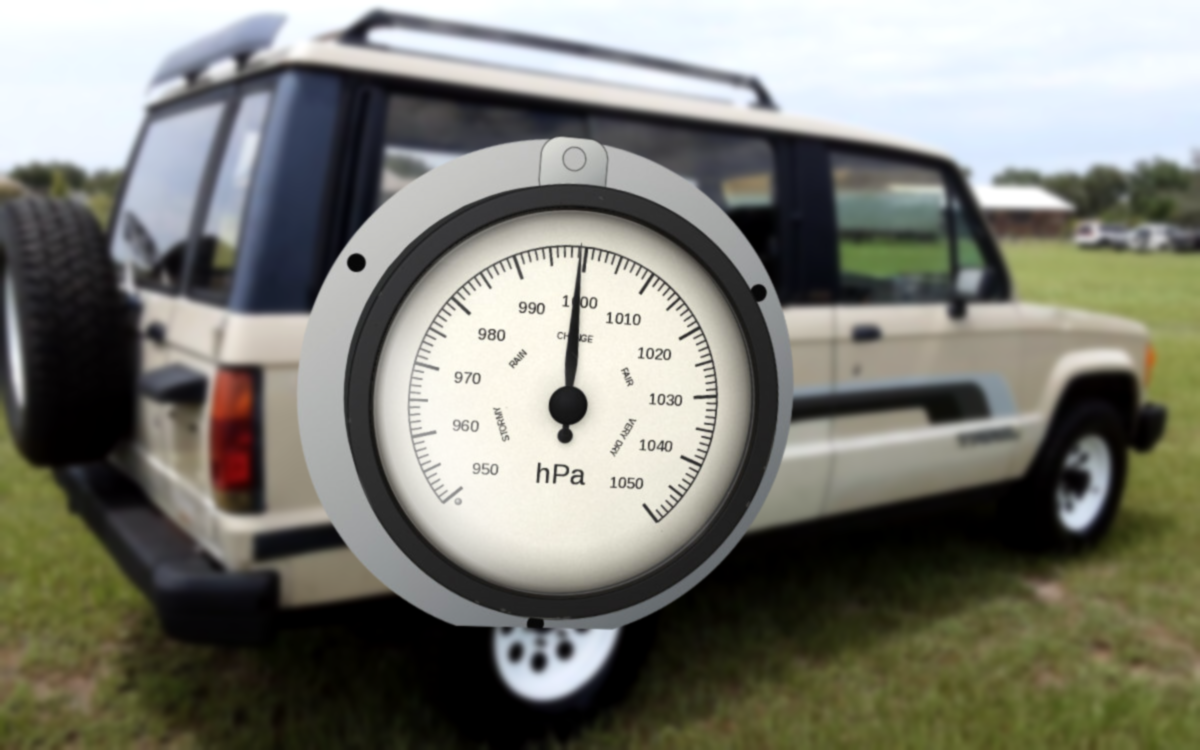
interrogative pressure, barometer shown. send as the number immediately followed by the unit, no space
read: 999hPa
